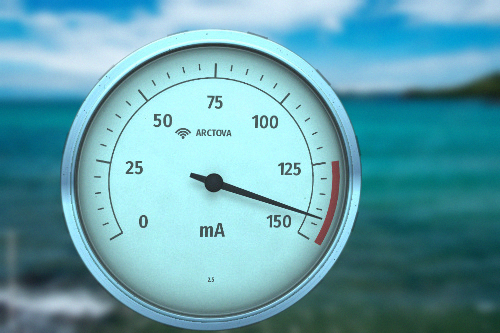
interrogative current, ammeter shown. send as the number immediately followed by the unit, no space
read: 142.5mA
